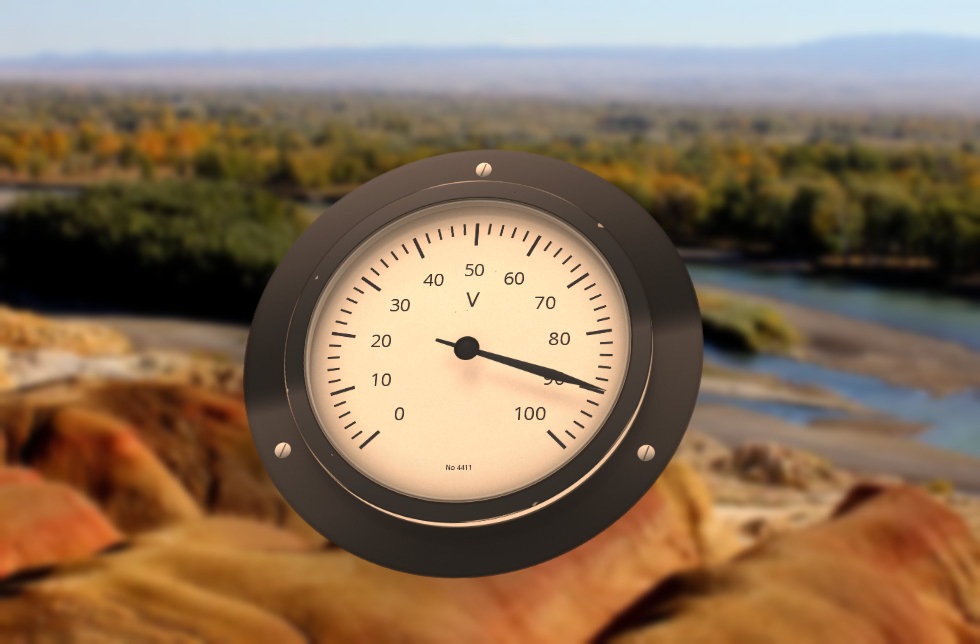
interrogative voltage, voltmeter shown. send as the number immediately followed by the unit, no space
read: 90V
